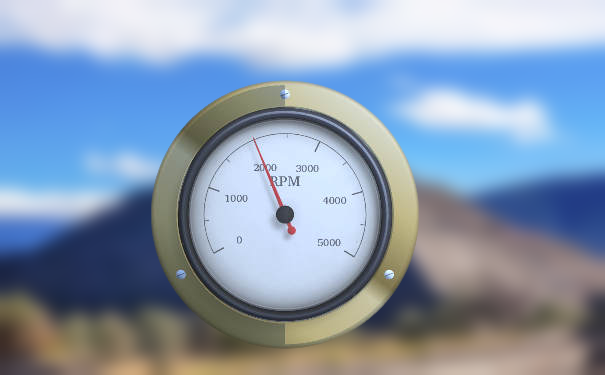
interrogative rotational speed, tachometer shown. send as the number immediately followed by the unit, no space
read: 2000rpm
